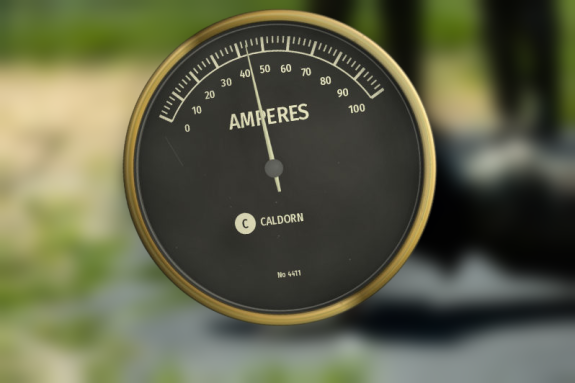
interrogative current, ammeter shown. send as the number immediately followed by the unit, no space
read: 44A
